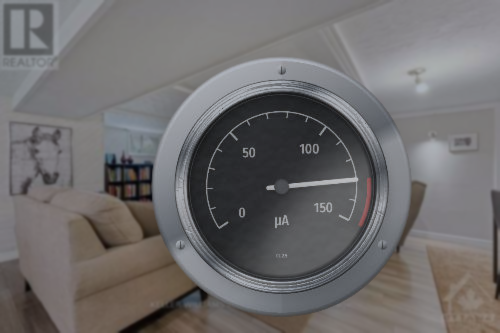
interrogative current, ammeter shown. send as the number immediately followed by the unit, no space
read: 130µA
